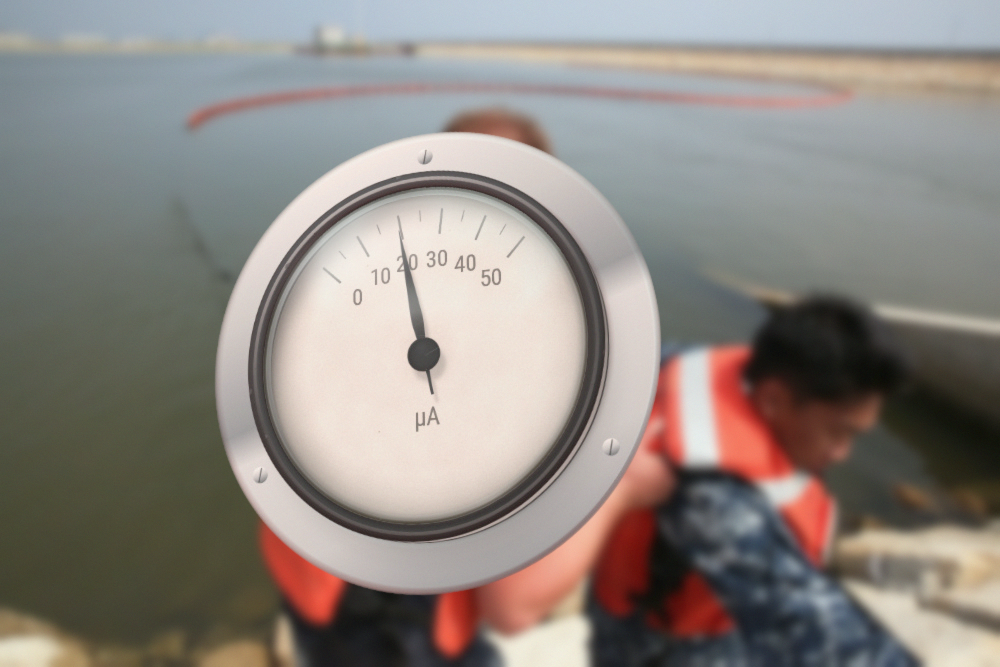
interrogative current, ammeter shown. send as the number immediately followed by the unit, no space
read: 20µA
